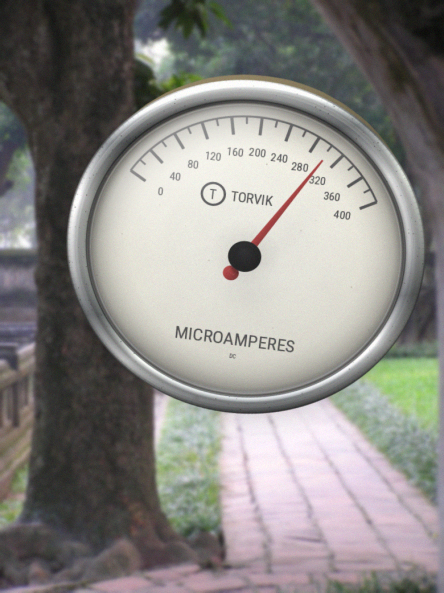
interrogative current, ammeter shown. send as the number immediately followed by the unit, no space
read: 300µA
